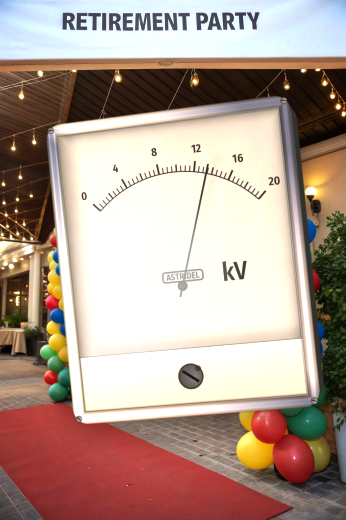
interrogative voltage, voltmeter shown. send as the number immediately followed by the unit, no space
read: 13.5kV
